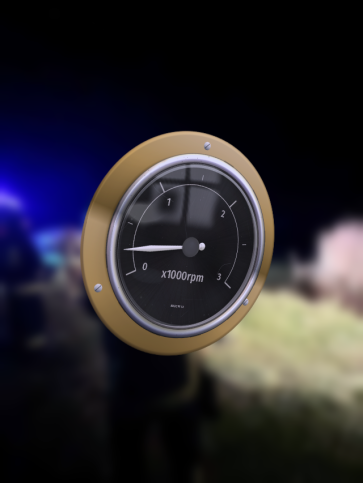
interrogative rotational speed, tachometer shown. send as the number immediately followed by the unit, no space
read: 250rpm
